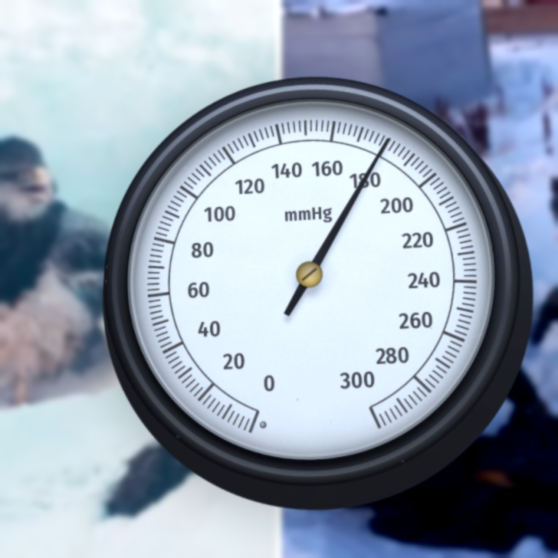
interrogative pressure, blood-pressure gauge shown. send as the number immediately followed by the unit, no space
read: 180mmHg
